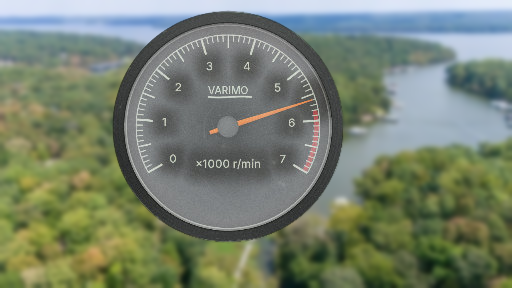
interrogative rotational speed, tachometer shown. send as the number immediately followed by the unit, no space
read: 5600rpm
